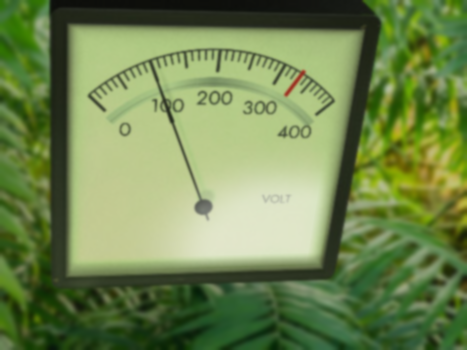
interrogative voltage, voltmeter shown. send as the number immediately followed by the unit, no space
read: 100V
